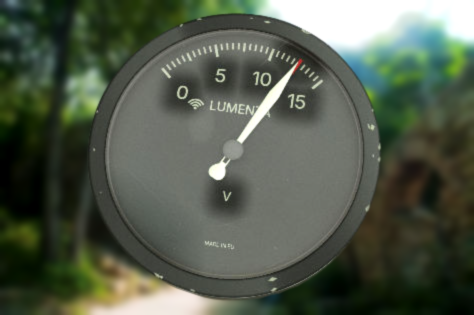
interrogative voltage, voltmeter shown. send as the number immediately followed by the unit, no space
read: 12.5V
